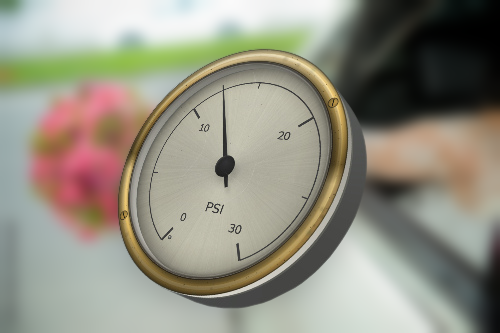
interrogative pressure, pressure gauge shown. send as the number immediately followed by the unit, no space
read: 12.5psi
